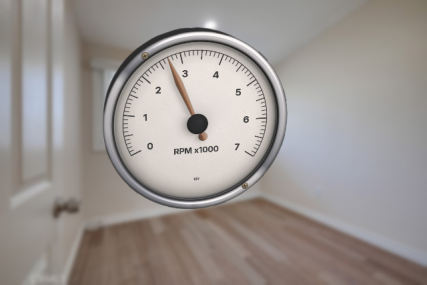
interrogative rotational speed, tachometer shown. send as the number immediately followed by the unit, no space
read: 2700rpm
